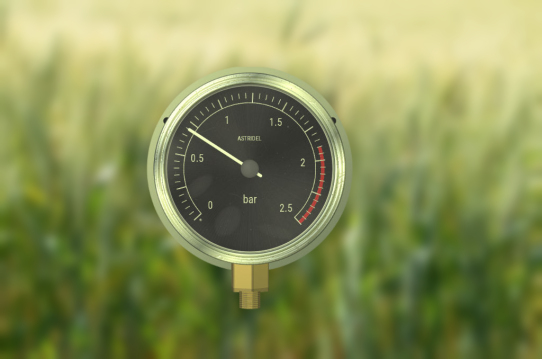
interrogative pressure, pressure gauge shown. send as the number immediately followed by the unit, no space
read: 0.7bar
